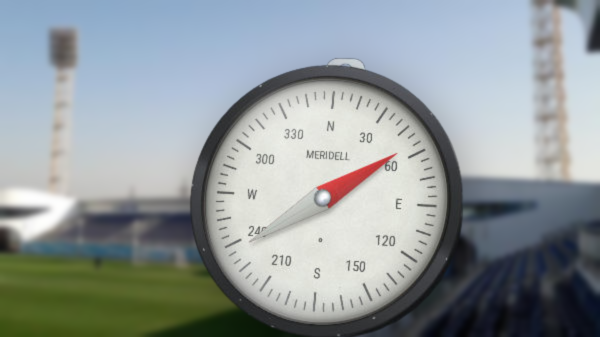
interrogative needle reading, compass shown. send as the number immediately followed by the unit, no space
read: 55°
